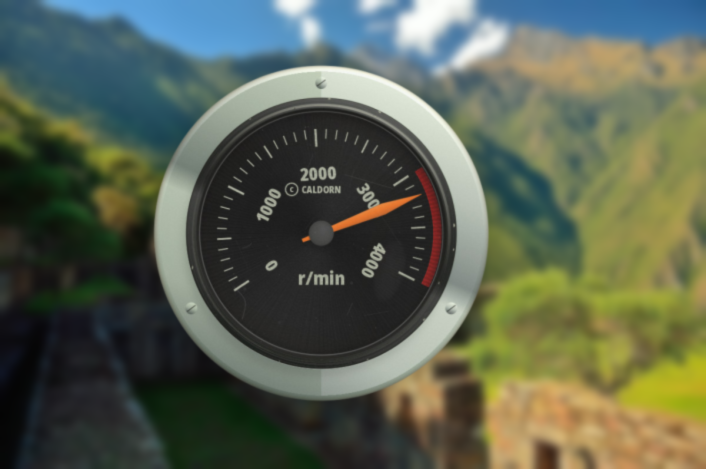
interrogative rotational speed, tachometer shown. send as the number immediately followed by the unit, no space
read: 3200rpm
